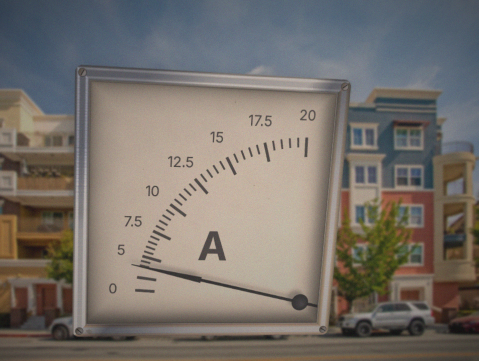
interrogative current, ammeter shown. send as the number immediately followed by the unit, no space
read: 4A
